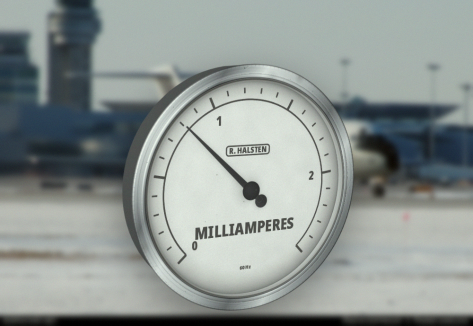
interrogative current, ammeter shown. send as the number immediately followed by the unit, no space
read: 0.8mA
